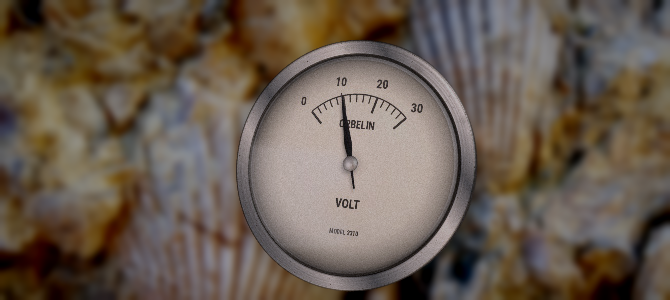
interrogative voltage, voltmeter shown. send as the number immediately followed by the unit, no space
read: 10V
